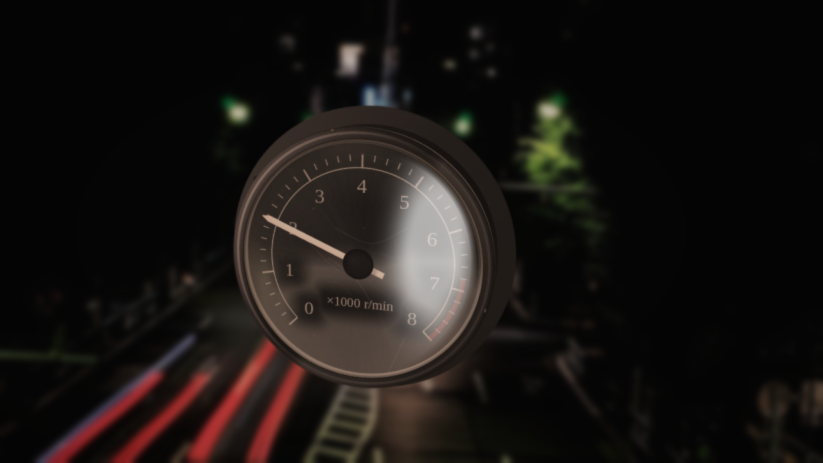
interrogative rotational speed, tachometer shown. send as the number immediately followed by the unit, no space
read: 2000rpm
